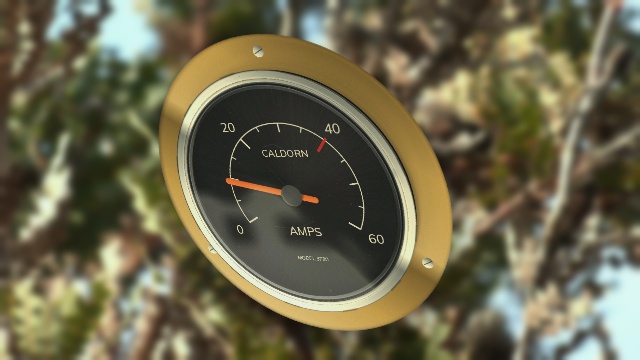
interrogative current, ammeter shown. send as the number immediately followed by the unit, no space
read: 10A
